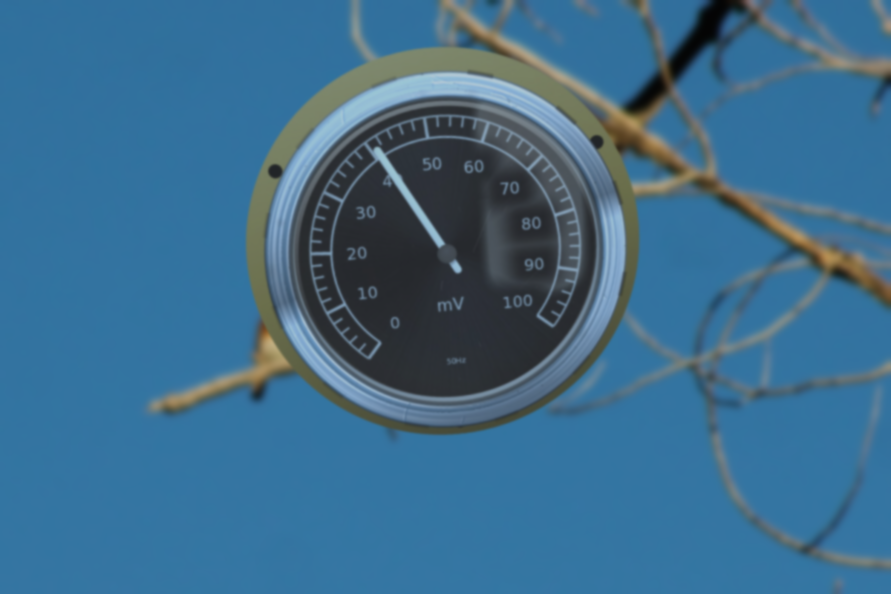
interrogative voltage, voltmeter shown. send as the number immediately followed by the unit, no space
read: 41mV
